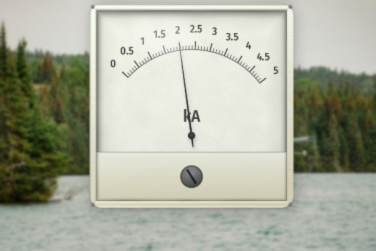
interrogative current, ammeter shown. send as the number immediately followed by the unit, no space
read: 2kA
